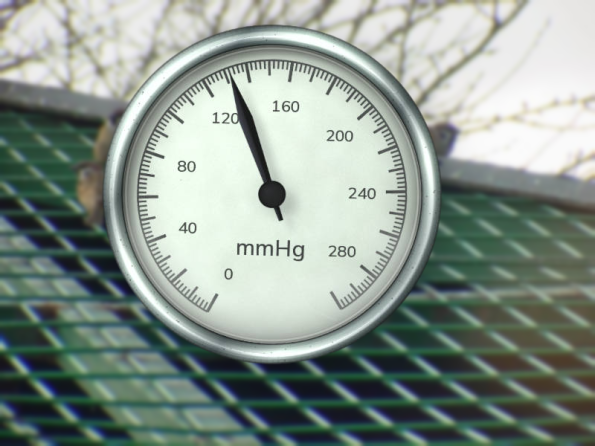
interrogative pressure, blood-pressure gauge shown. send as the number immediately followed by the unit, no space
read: 132mmHg
